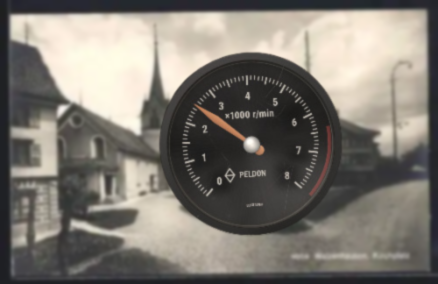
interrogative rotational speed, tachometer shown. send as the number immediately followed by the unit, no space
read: 2500rpm
